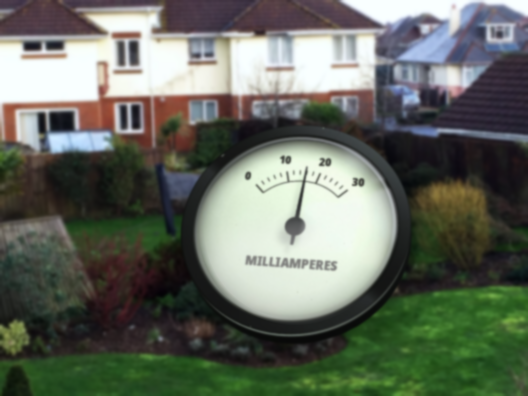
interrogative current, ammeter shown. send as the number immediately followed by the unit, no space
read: 16mA
